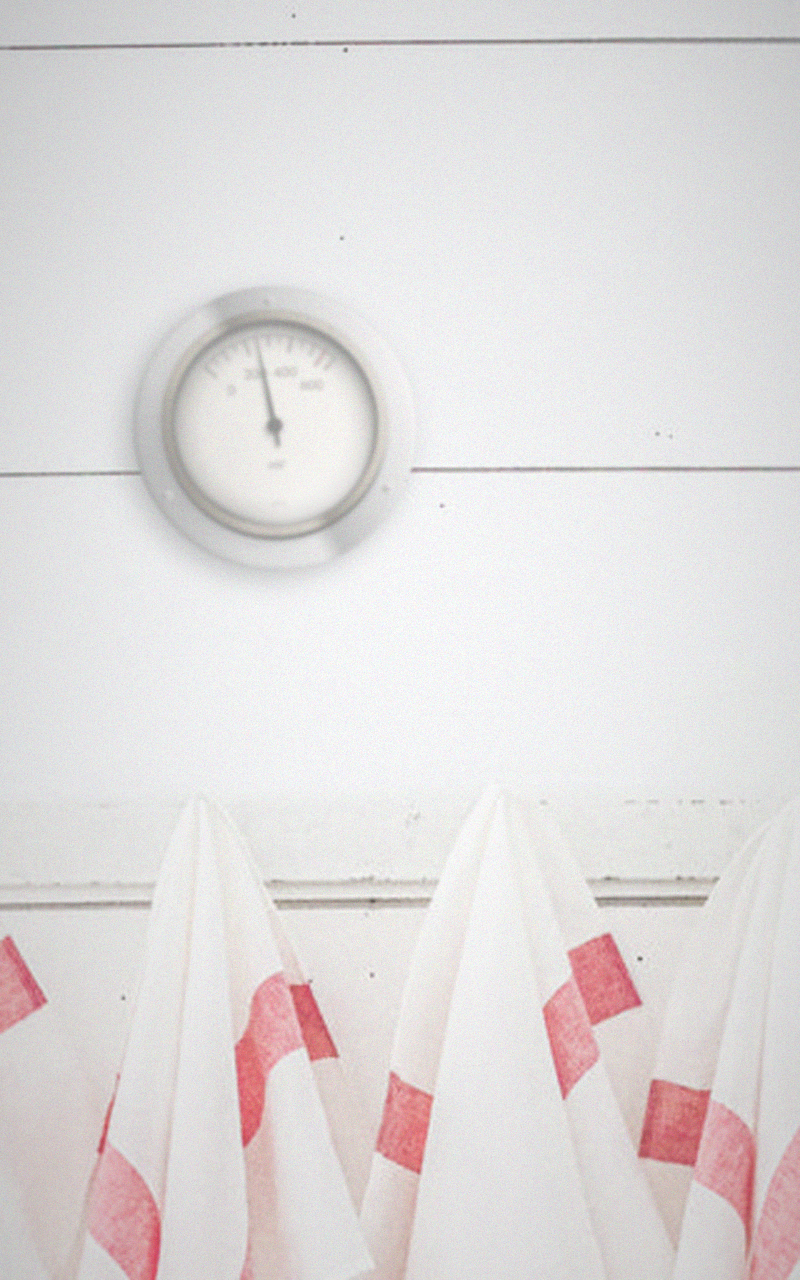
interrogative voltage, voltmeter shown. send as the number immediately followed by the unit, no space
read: 250mV
